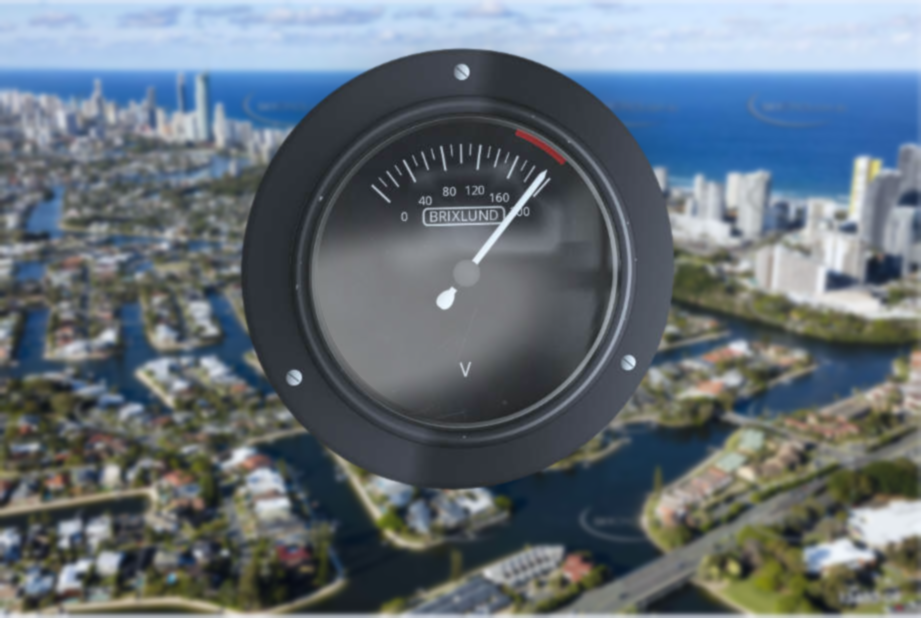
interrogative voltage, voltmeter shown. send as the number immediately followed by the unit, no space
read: 190V
